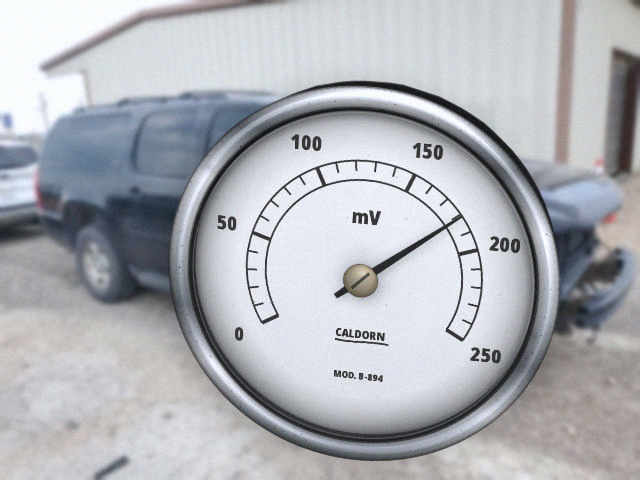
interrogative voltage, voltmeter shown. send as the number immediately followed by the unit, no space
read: 180mV
